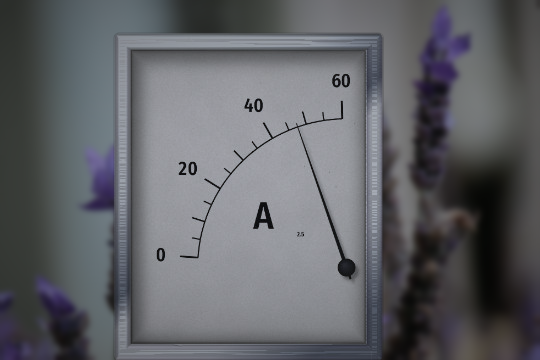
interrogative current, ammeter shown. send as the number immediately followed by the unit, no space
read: 47.5A
